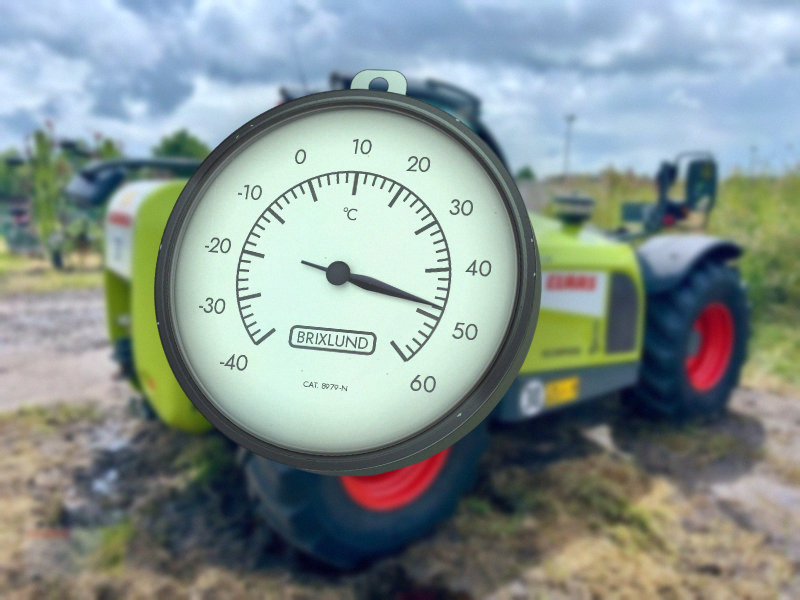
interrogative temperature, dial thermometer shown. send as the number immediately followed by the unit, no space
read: 48°C
